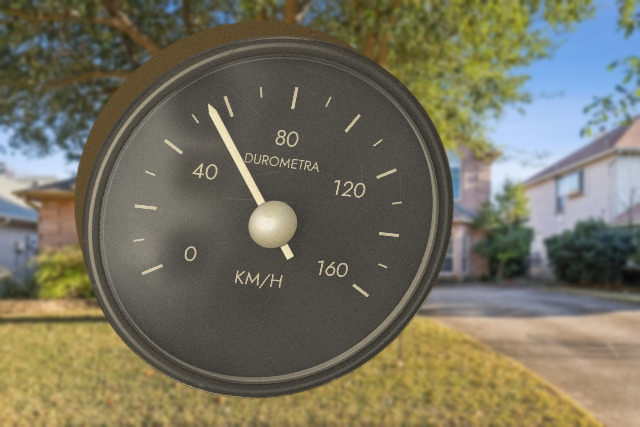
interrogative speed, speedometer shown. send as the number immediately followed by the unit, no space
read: 55km/h
